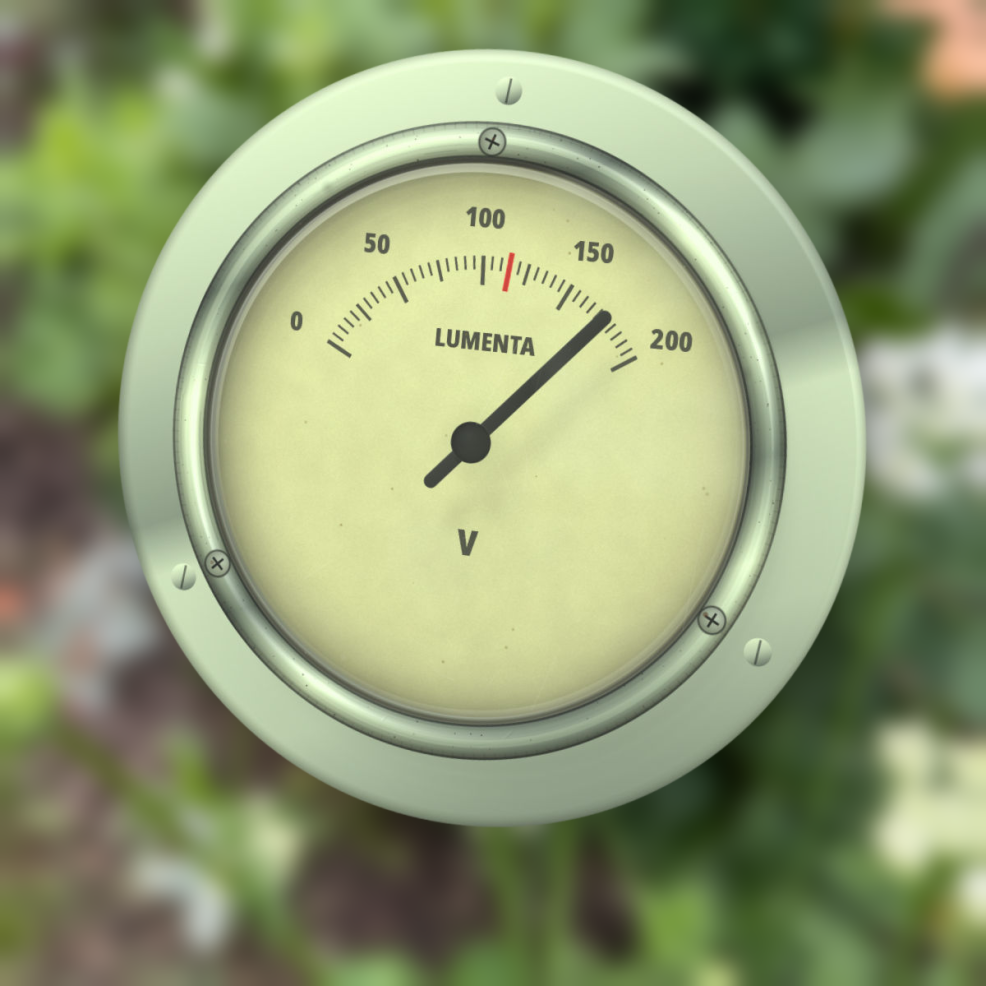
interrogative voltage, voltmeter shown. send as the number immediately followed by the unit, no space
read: 175V
